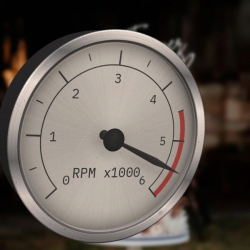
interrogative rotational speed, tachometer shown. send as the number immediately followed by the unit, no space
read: 5500rpm
